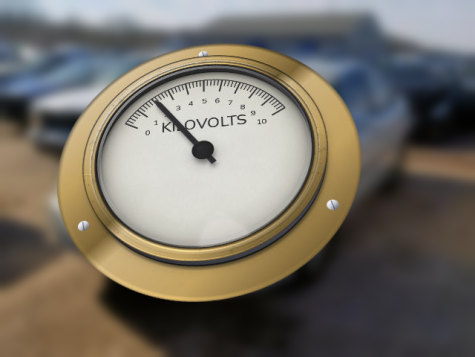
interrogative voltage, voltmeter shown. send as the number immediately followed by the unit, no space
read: 2kV
